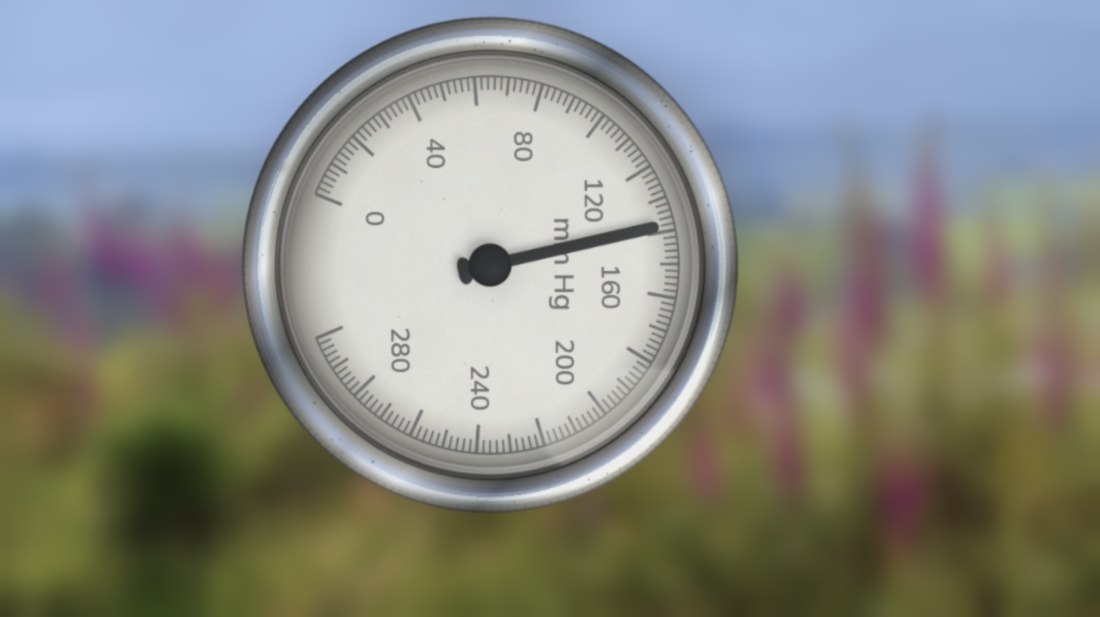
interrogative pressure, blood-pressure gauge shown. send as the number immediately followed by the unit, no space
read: 138mmHg
